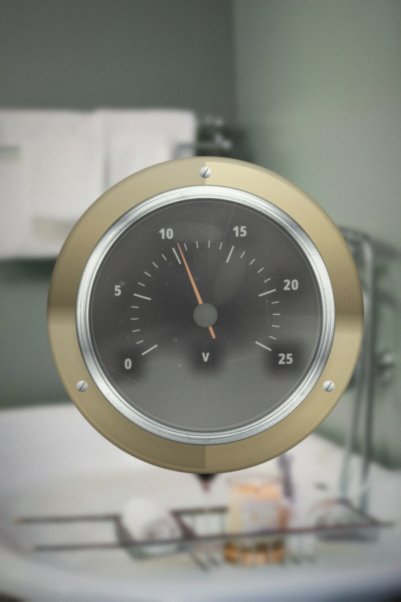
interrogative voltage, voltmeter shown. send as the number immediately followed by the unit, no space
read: 10.5V
